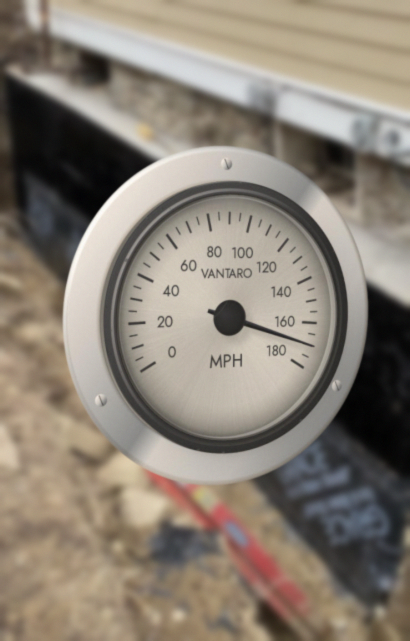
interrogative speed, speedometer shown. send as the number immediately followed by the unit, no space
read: 170mph
